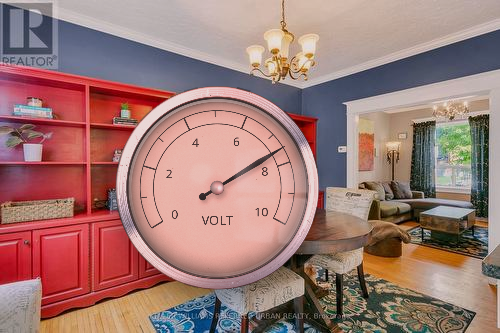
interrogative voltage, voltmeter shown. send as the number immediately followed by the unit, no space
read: 7.5V
